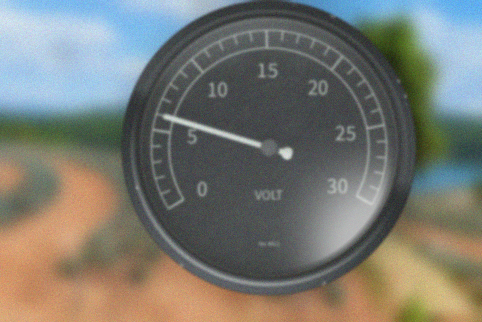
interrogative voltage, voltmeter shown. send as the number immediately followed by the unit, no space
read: 6V
